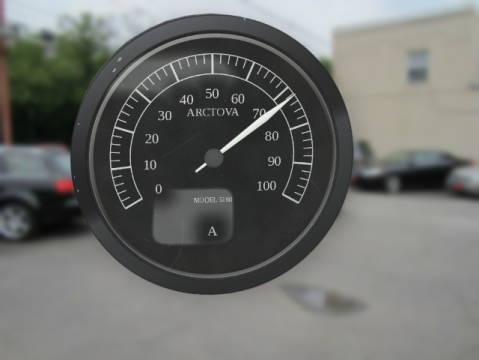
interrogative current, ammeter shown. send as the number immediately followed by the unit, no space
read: 72A
